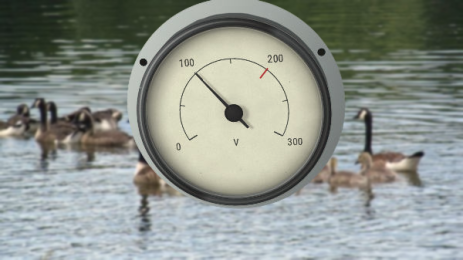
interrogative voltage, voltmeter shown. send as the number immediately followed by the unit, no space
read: 100V
